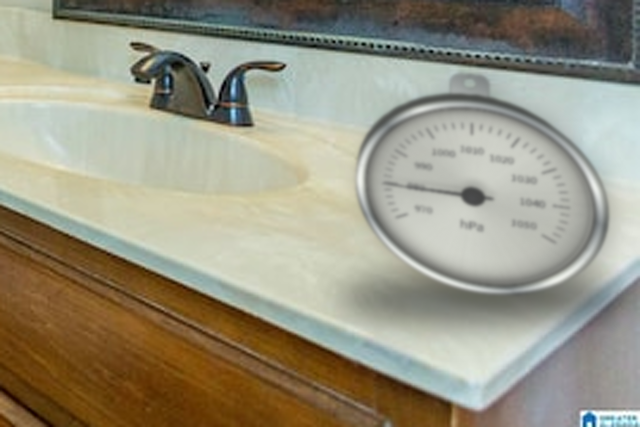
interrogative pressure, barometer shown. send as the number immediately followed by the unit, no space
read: 980hPa
